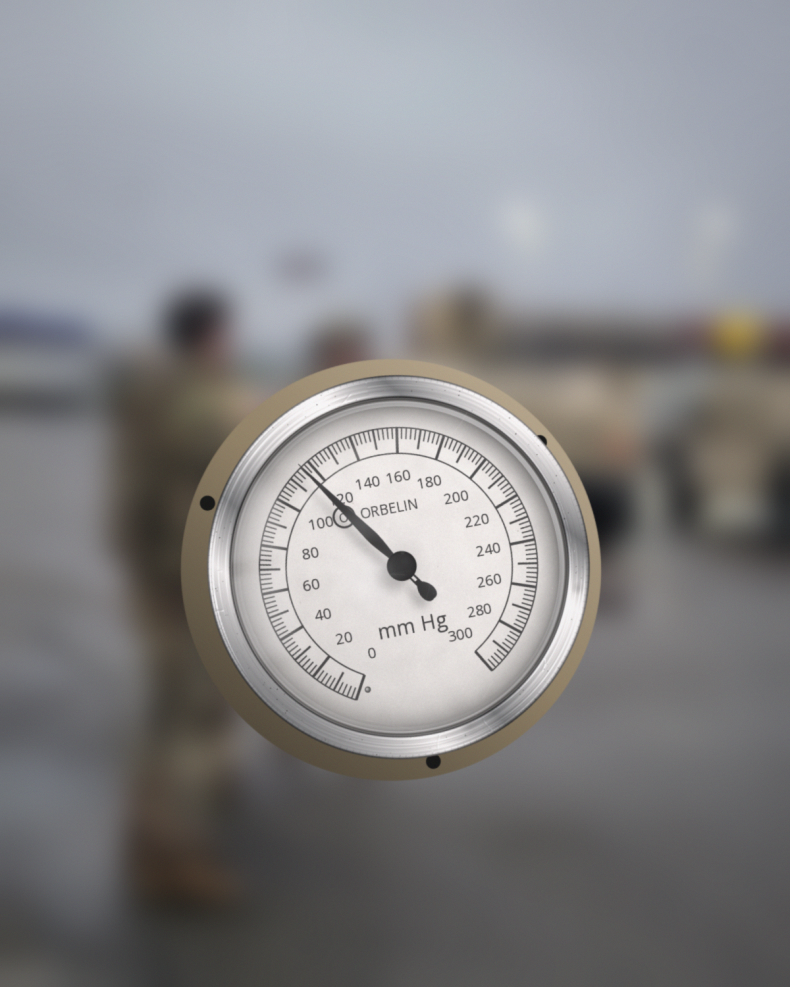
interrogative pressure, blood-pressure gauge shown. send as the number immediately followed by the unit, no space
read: 116mmHg
